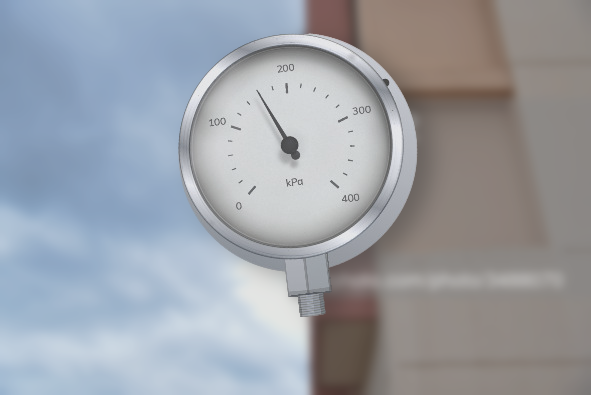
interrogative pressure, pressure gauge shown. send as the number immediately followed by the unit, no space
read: 160kPa
